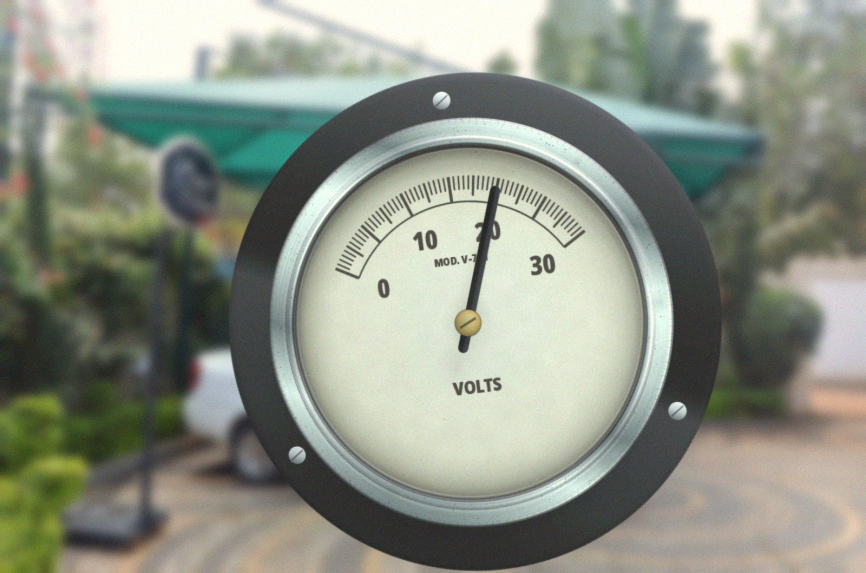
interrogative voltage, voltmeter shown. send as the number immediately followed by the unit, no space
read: 20V
